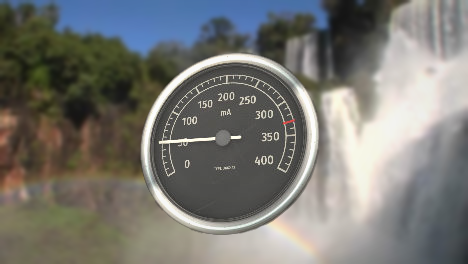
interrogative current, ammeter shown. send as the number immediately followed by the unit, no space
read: 50mA
